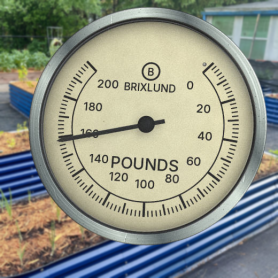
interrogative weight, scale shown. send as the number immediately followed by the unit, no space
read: 158lb
